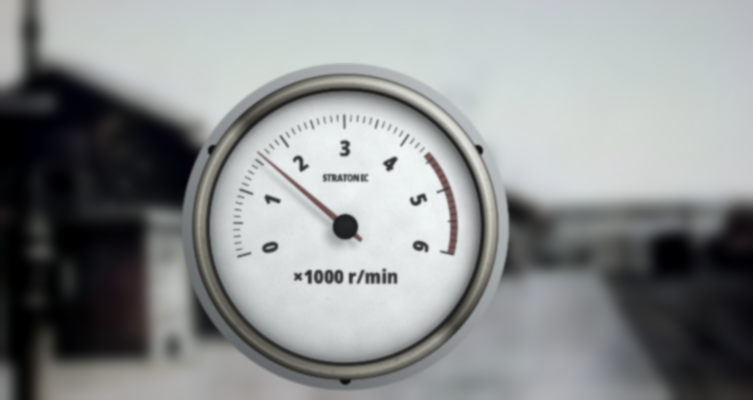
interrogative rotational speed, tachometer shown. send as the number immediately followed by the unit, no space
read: 1600rpm
